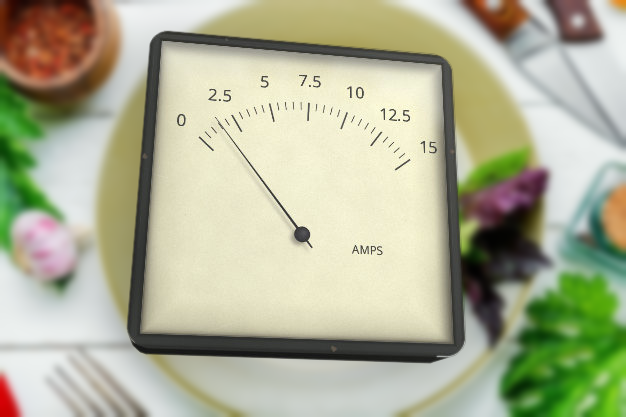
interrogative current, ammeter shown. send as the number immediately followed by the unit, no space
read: 1.5A
